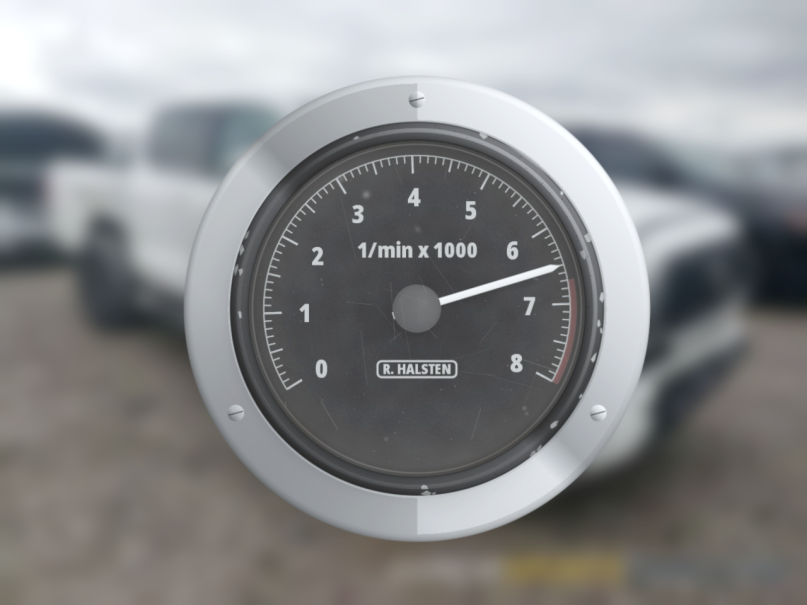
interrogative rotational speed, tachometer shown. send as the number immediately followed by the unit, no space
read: 6500rpm
